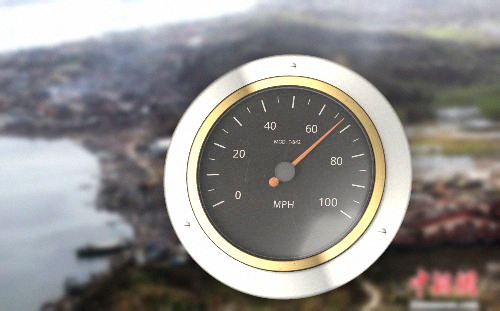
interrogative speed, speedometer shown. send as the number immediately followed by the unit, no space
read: 67.5mph
